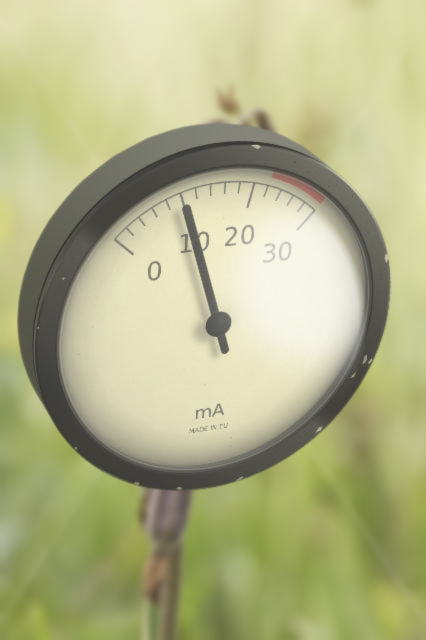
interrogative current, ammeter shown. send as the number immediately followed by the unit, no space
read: 10mA
